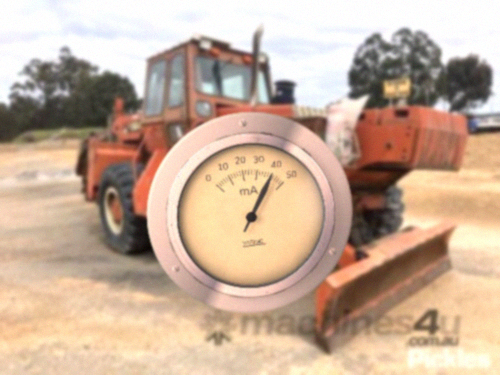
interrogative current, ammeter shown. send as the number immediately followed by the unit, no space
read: 40mA
